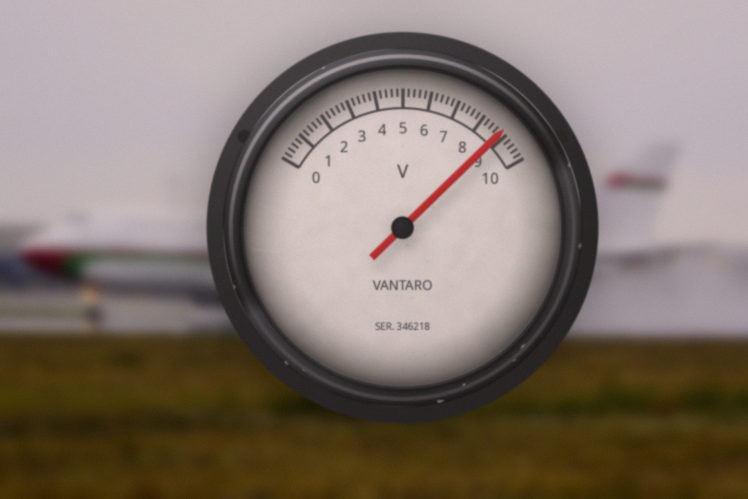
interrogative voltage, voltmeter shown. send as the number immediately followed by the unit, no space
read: 8.8V
